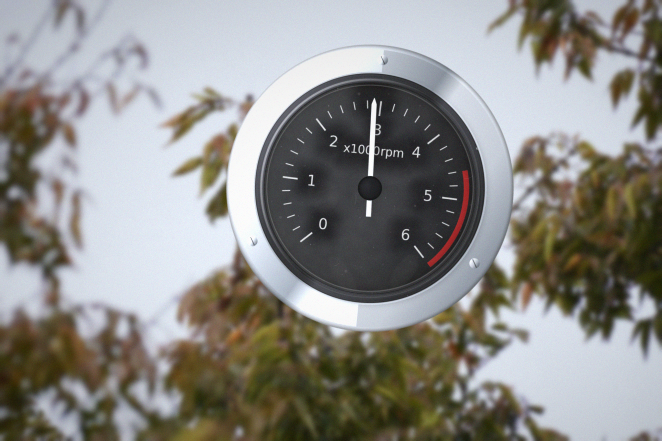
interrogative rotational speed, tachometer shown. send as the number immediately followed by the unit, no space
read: 2900rpm
